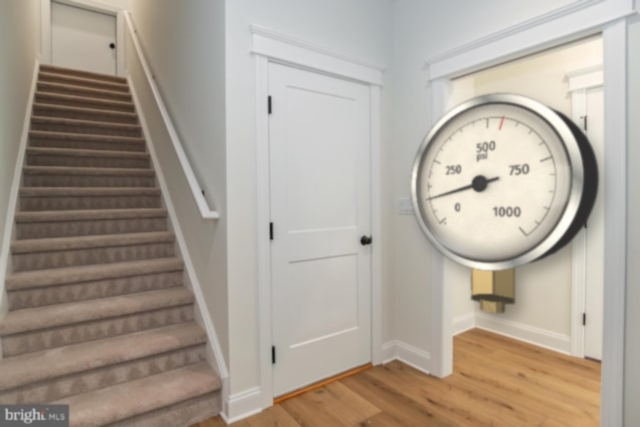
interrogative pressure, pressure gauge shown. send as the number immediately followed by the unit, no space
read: 100psi
